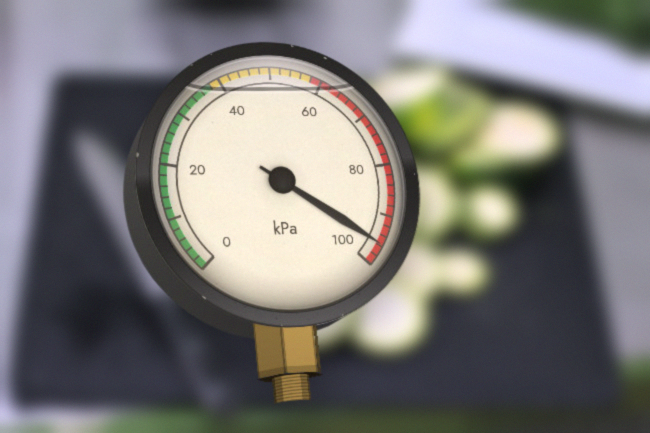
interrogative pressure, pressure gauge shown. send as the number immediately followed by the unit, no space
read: 96kPa
